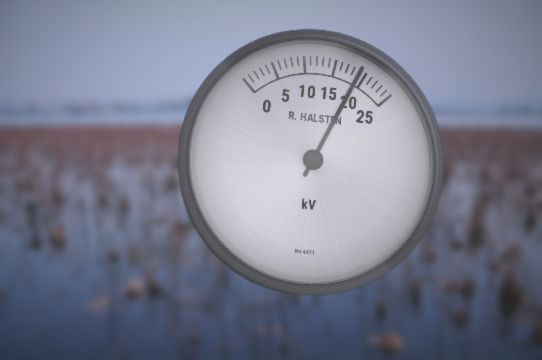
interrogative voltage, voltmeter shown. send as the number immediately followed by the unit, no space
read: 19kV
